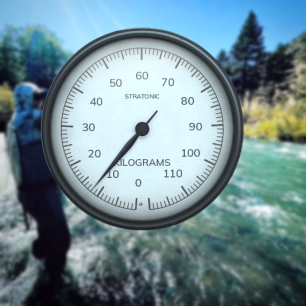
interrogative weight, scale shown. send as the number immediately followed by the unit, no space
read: 12kg
